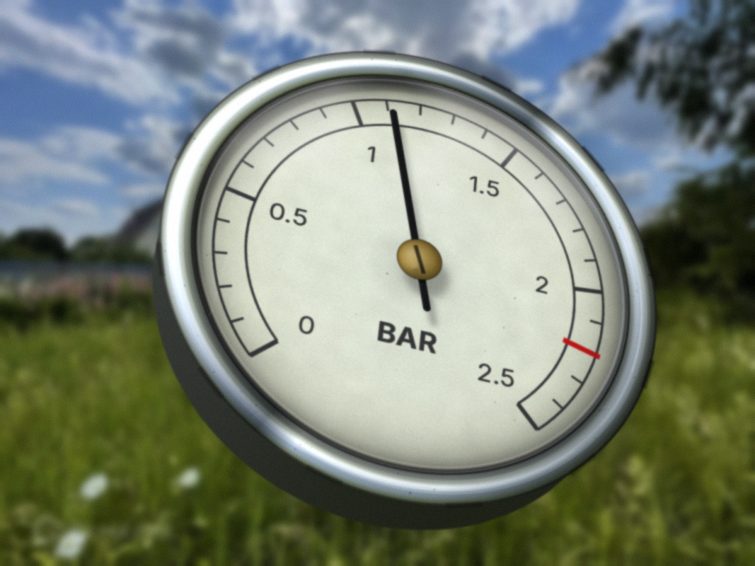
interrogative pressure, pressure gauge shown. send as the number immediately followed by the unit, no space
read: 1.1bar
